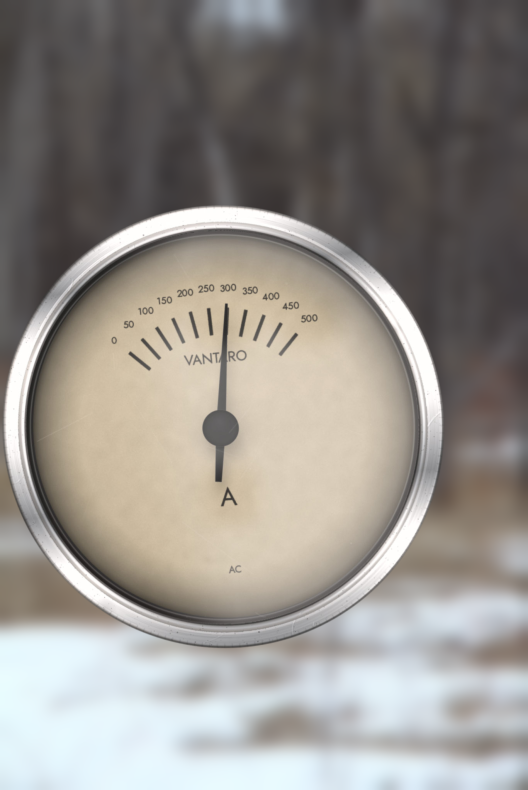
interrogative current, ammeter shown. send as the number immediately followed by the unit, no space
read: 300A
